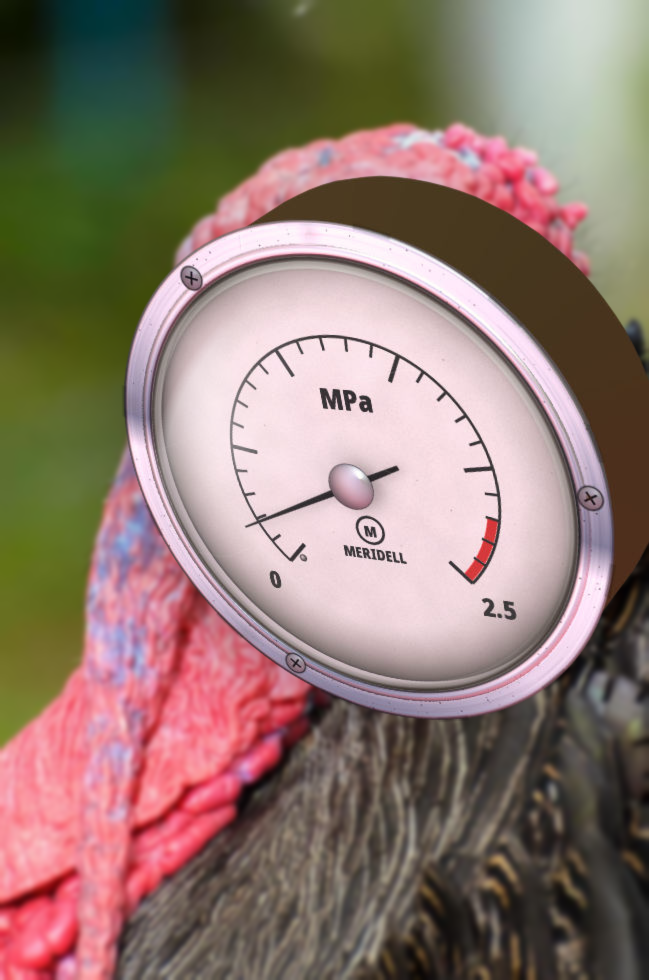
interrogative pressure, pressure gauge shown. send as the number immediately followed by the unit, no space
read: 0.2MPa
